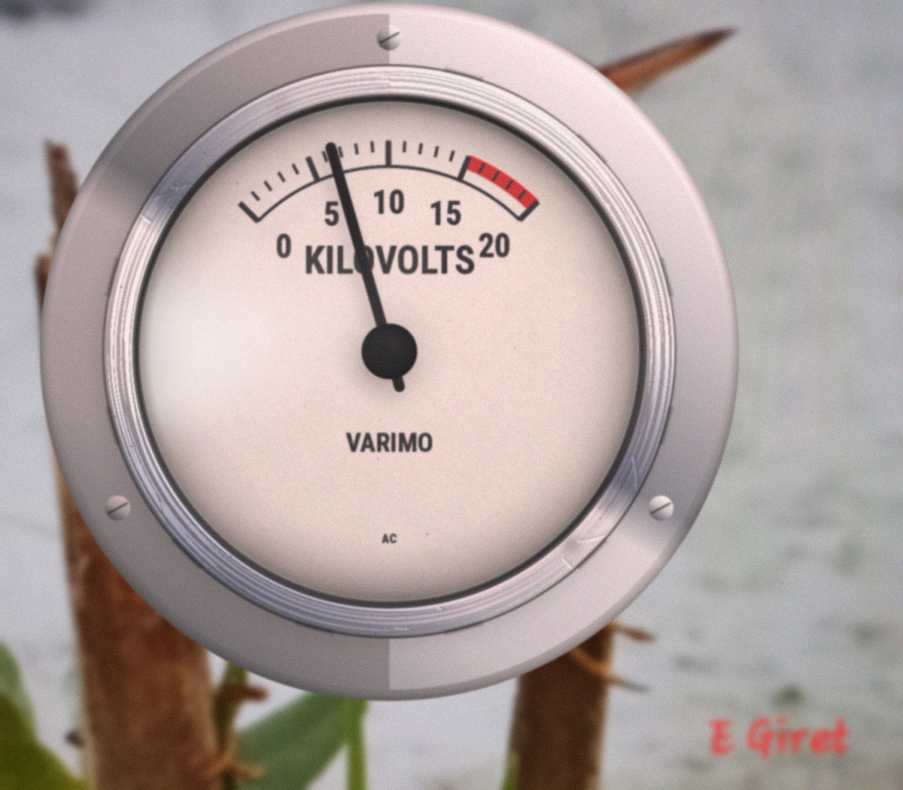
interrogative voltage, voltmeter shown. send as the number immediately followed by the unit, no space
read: 6.5kV
